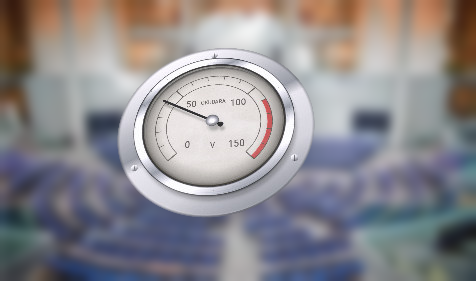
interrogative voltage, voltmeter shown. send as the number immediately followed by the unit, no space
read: 40V
